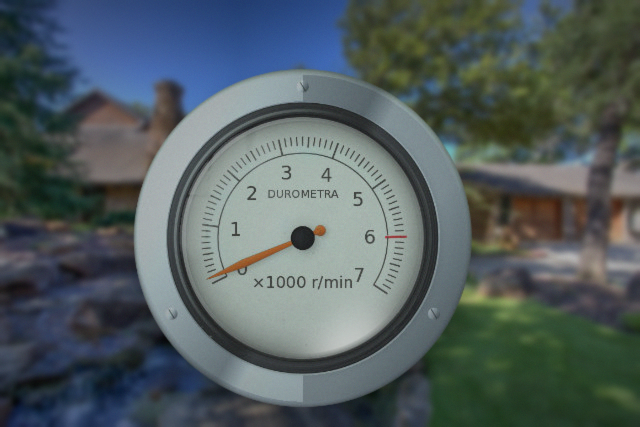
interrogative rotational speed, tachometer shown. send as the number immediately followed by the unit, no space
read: 100rpm
